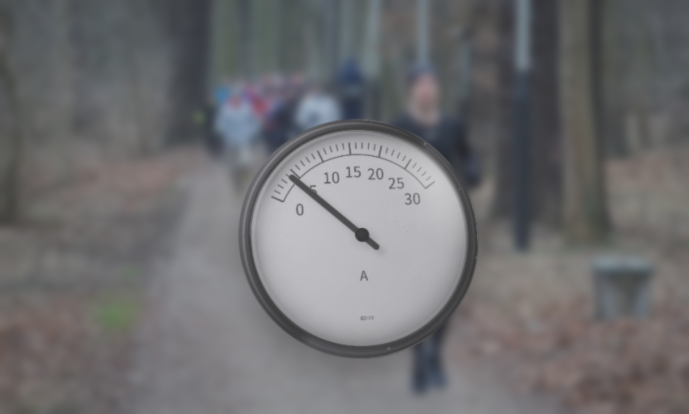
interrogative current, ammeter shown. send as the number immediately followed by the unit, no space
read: 4A
